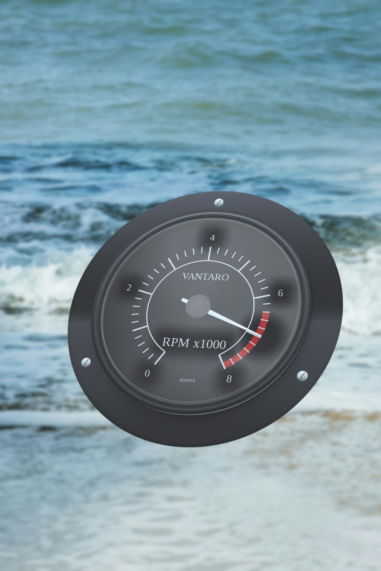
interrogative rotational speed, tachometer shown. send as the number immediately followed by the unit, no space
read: 7000rpm
